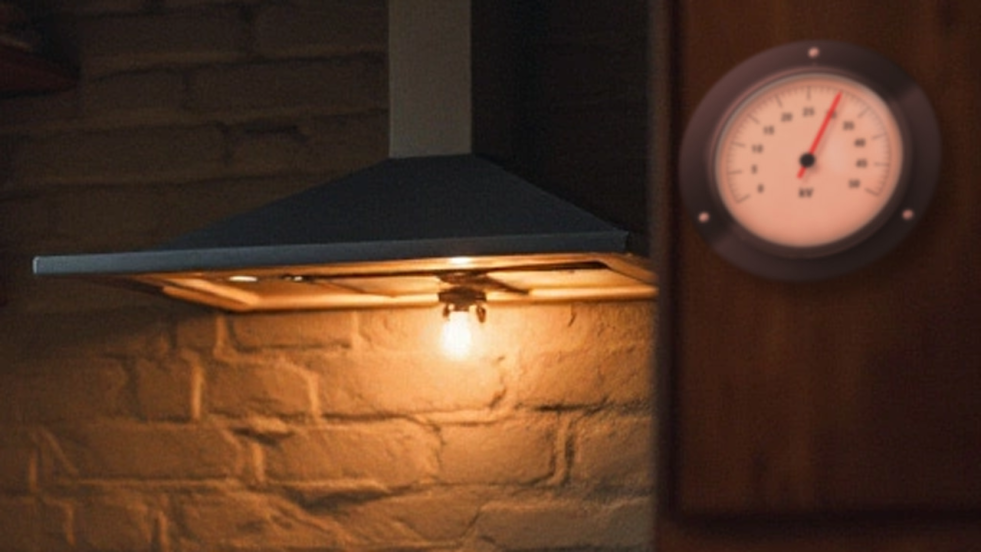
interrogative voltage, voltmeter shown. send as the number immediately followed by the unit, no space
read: 30kV
